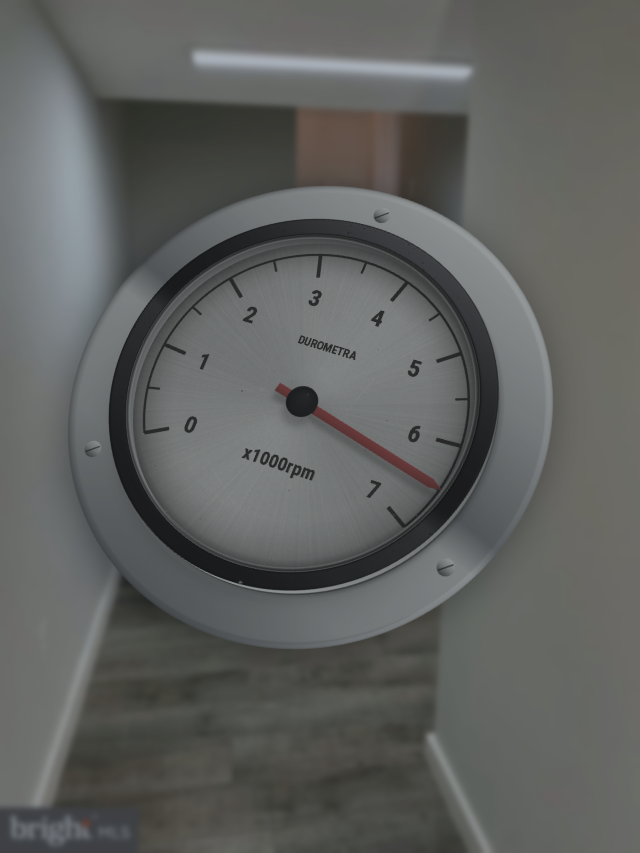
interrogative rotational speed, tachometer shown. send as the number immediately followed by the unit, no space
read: 6500rpm
